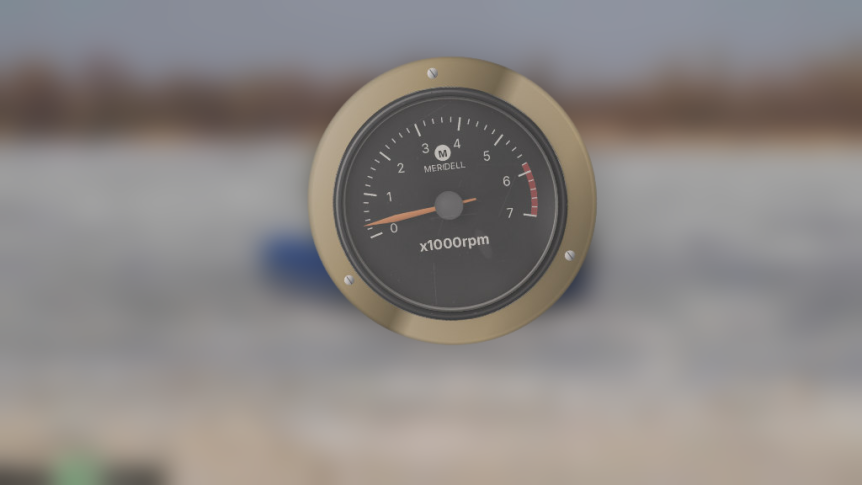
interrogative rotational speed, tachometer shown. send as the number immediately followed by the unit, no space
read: 300rpm
